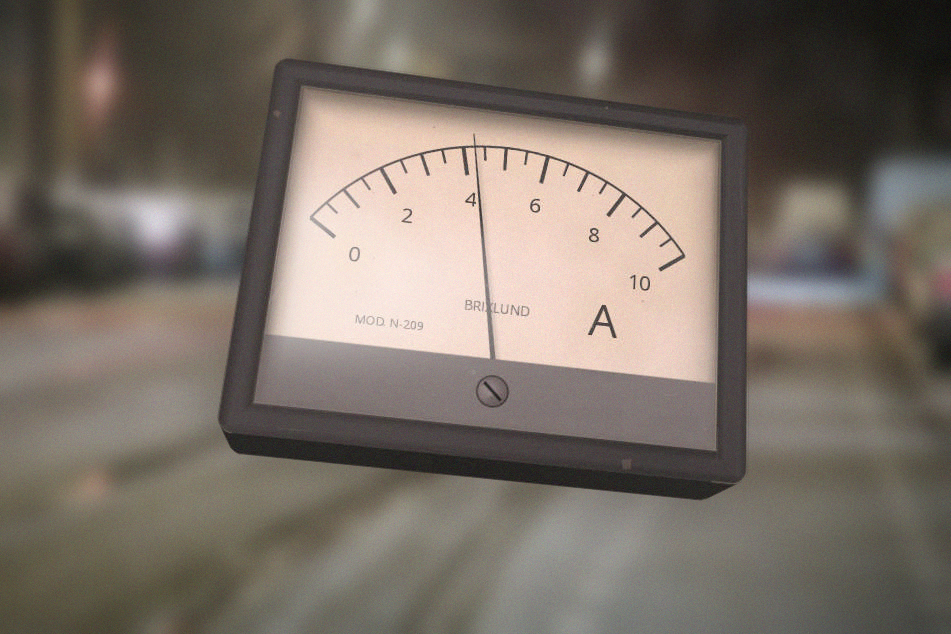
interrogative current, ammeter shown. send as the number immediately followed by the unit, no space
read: 4.25A
